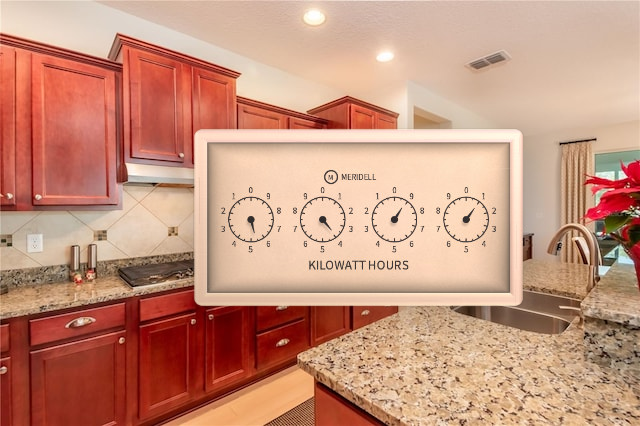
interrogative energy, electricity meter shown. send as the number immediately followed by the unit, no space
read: 5391kWh
